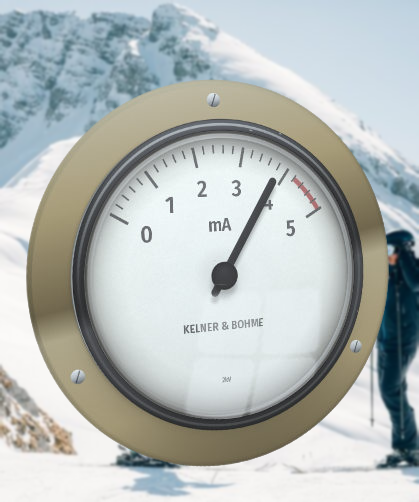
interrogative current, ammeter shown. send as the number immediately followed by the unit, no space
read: 3.8mA
